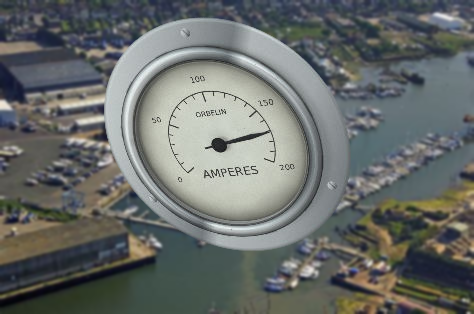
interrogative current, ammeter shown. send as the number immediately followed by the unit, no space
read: 170A
